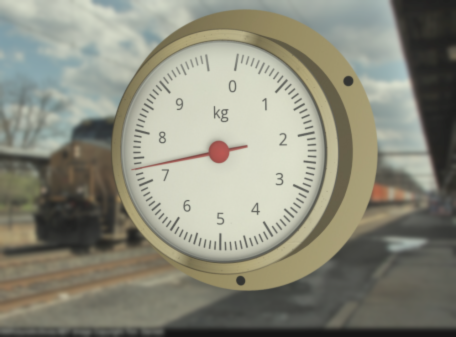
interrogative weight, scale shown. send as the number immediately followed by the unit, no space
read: 7.3kg
